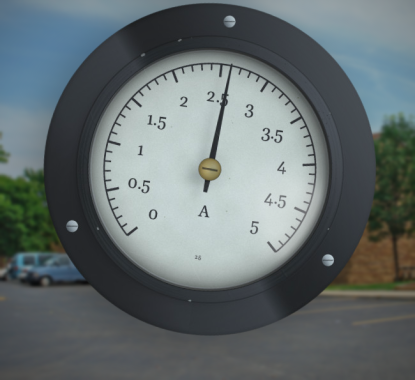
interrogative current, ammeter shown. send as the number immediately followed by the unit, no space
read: 2.6A
